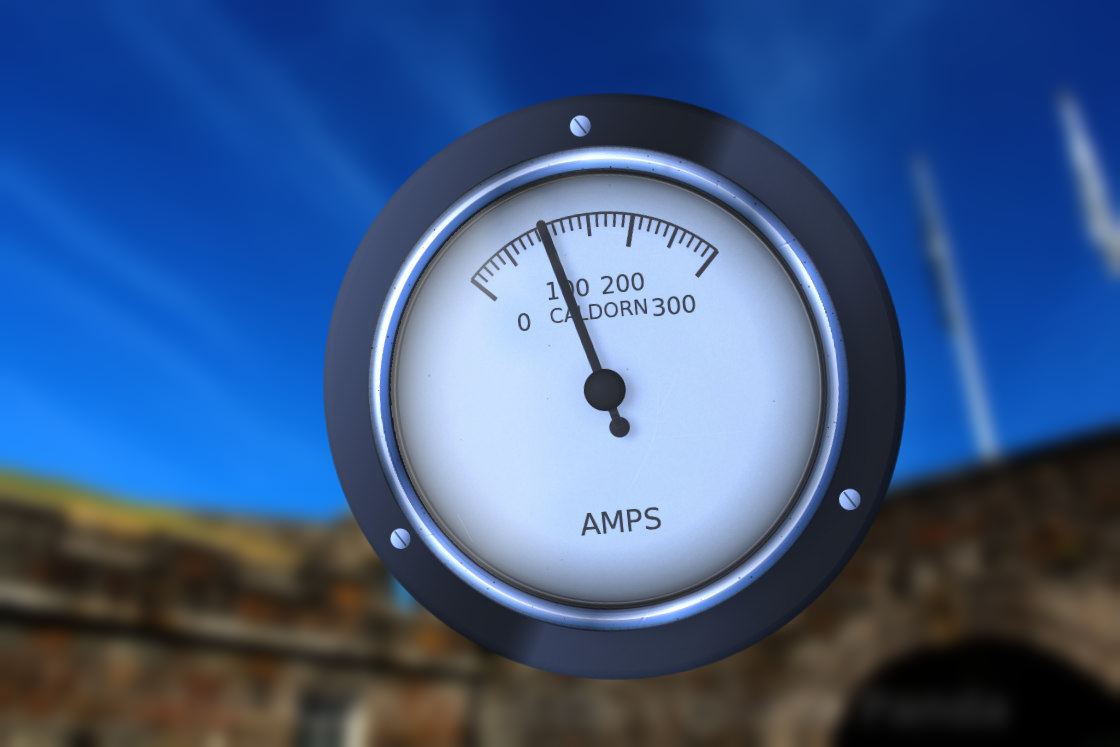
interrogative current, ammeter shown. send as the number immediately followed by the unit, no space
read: 100A
